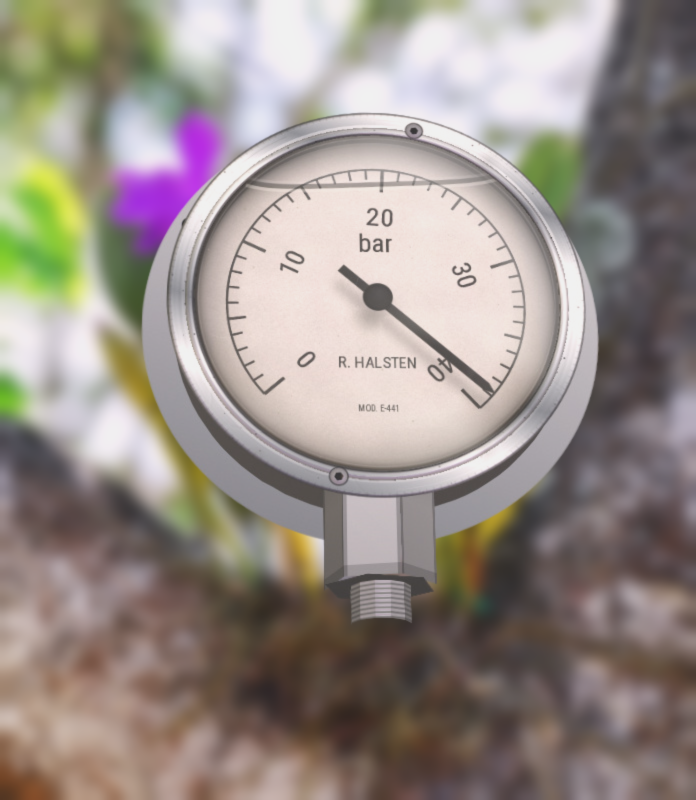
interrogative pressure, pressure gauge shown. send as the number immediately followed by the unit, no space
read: 39bar
